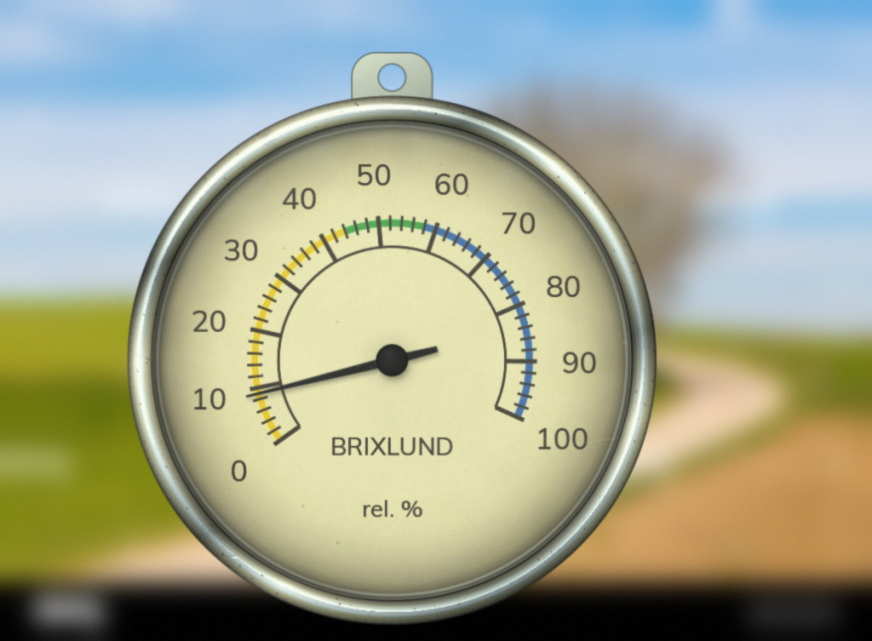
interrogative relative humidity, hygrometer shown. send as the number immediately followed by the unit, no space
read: 9%
